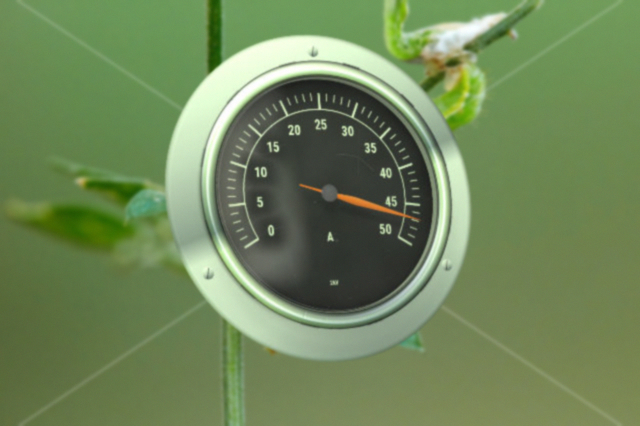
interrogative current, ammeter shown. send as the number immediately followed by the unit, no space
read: 47A
